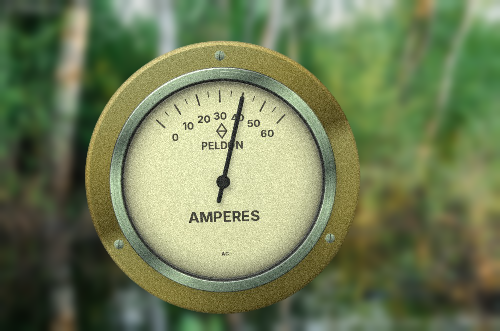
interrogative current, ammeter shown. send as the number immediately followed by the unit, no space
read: 40A
